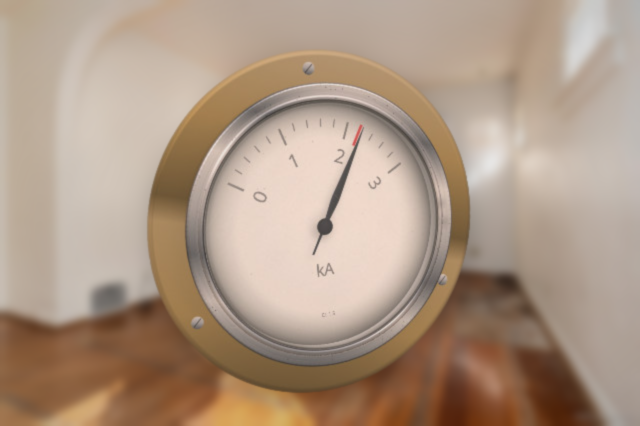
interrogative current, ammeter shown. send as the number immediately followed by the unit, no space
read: 2.2kA
